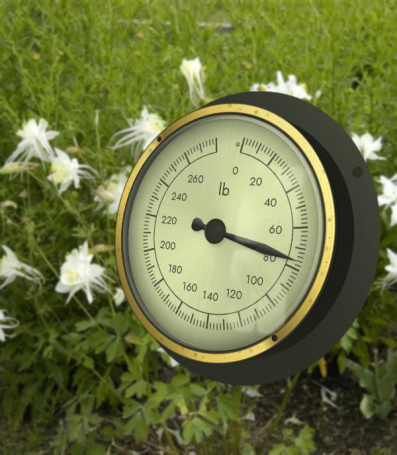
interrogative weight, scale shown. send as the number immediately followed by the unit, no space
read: 76lb
